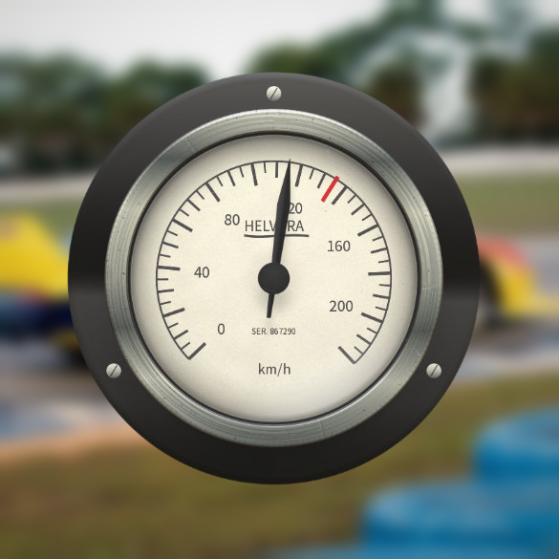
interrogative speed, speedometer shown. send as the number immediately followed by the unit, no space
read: 115km/h
